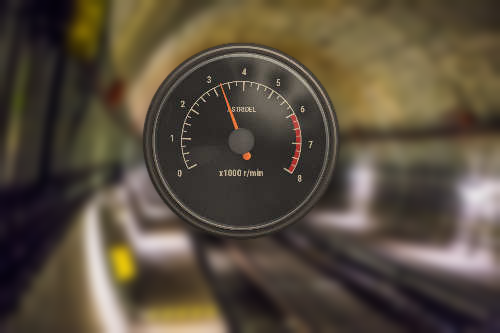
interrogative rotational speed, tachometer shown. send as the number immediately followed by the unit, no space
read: 3250rpm
